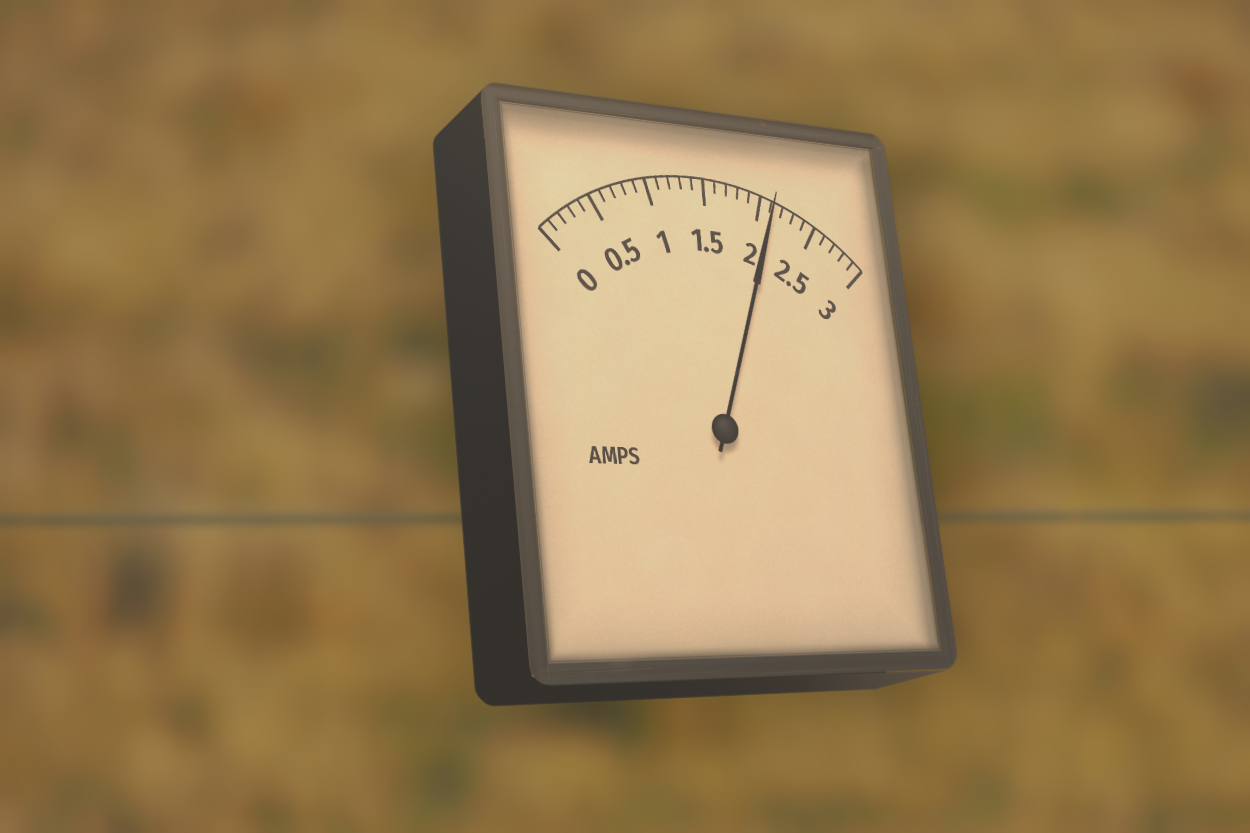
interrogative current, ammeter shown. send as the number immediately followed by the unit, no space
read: 2.1A
